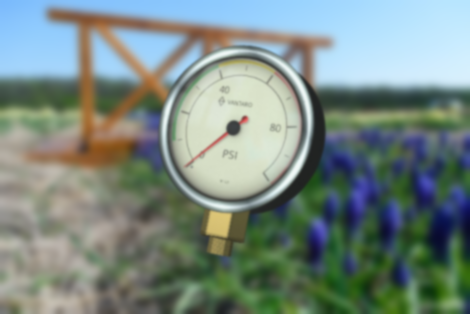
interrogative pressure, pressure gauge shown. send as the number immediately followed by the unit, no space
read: 0psi
